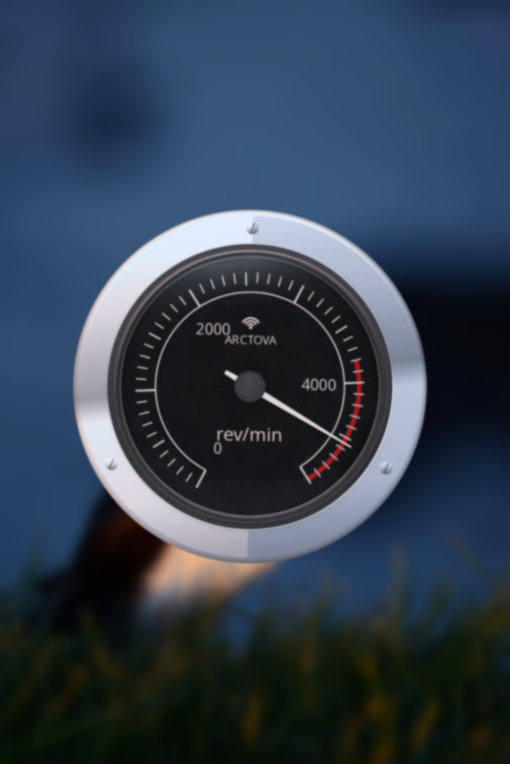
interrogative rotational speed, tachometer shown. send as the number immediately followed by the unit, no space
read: 4550rpm
